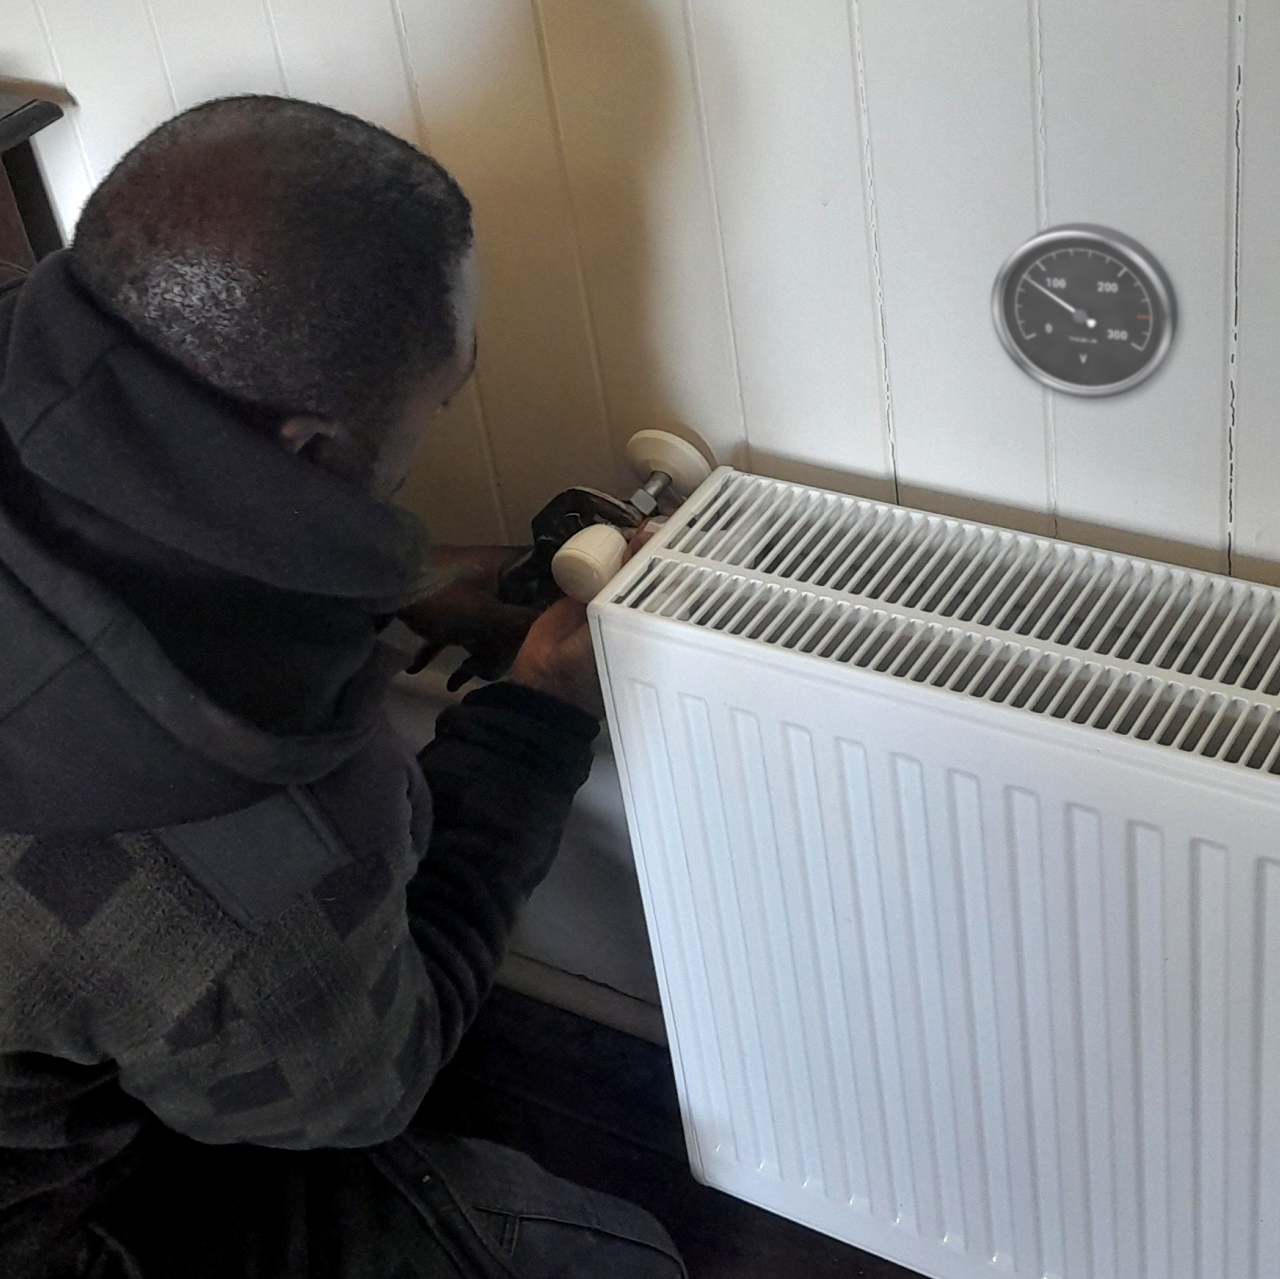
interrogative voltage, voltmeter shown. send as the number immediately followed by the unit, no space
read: 80V
